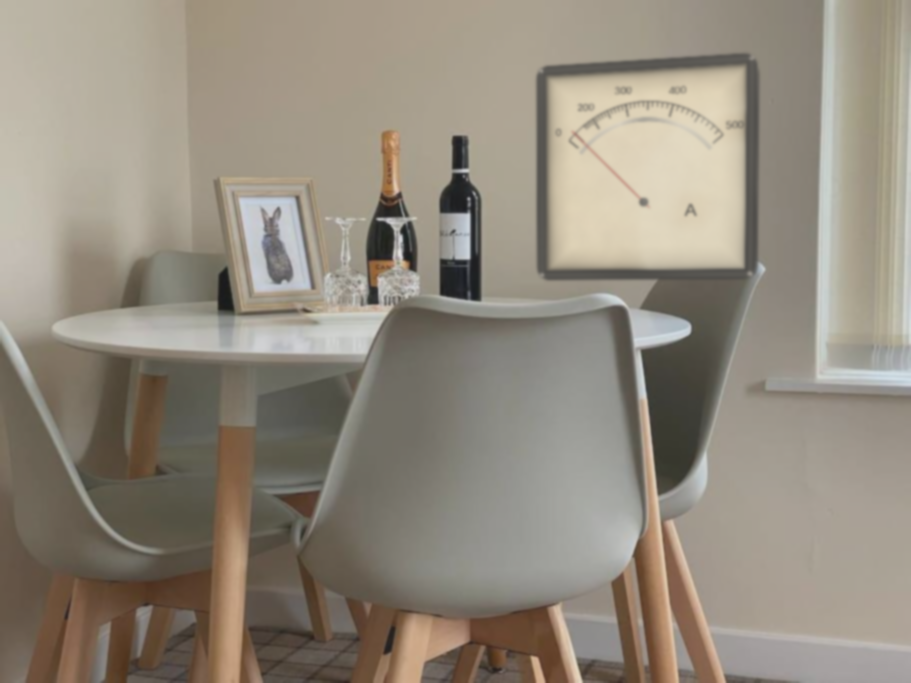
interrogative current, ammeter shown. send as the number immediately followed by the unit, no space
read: 100A
